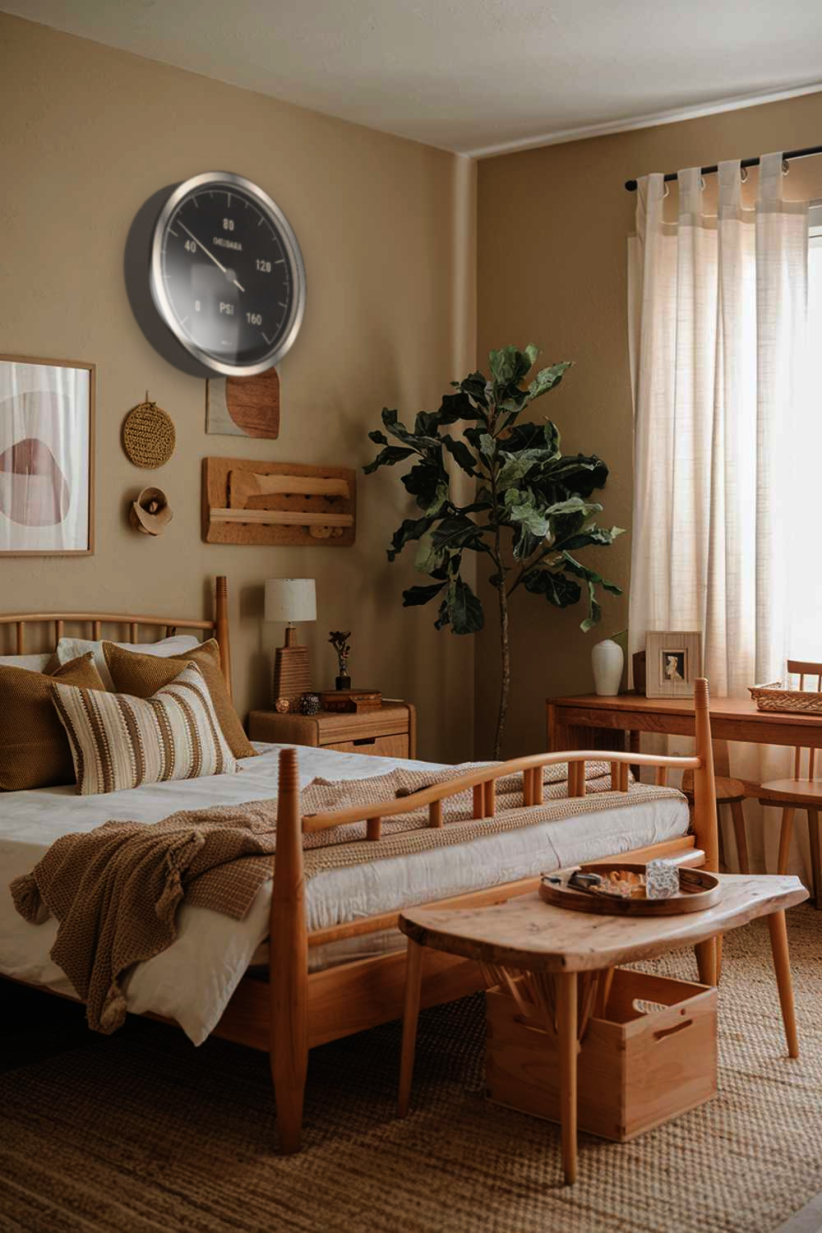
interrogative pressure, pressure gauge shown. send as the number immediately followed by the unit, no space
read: 45psi
